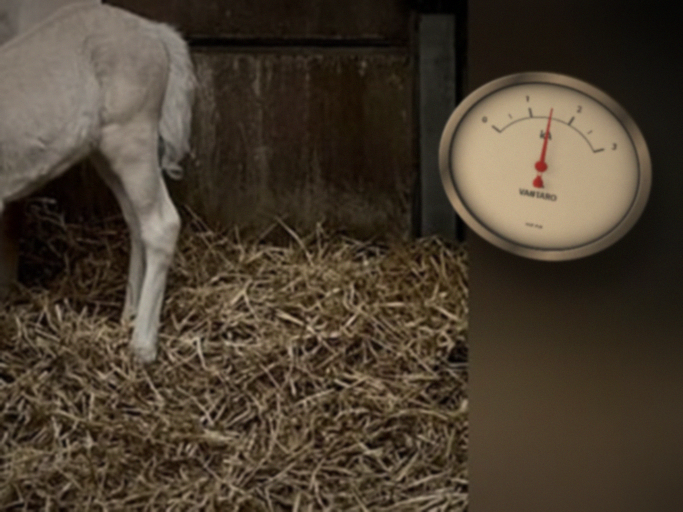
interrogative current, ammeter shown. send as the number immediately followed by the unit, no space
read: 1.5kA
